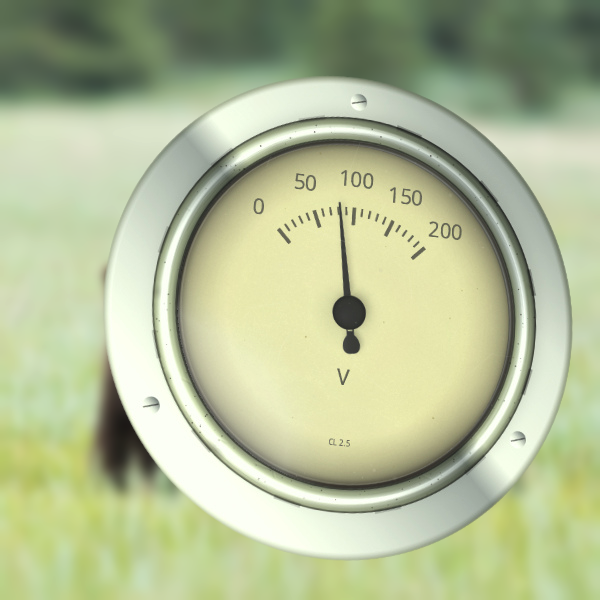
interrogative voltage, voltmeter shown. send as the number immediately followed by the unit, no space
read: 80V
